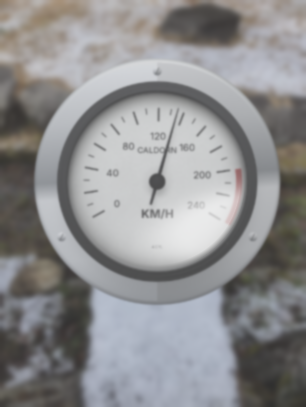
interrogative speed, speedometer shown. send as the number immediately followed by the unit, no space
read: 135km/h
